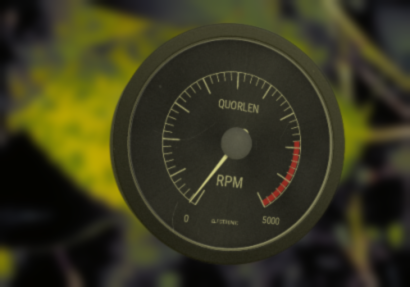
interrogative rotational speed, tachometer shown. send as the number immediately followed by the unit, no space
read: 100rpm
